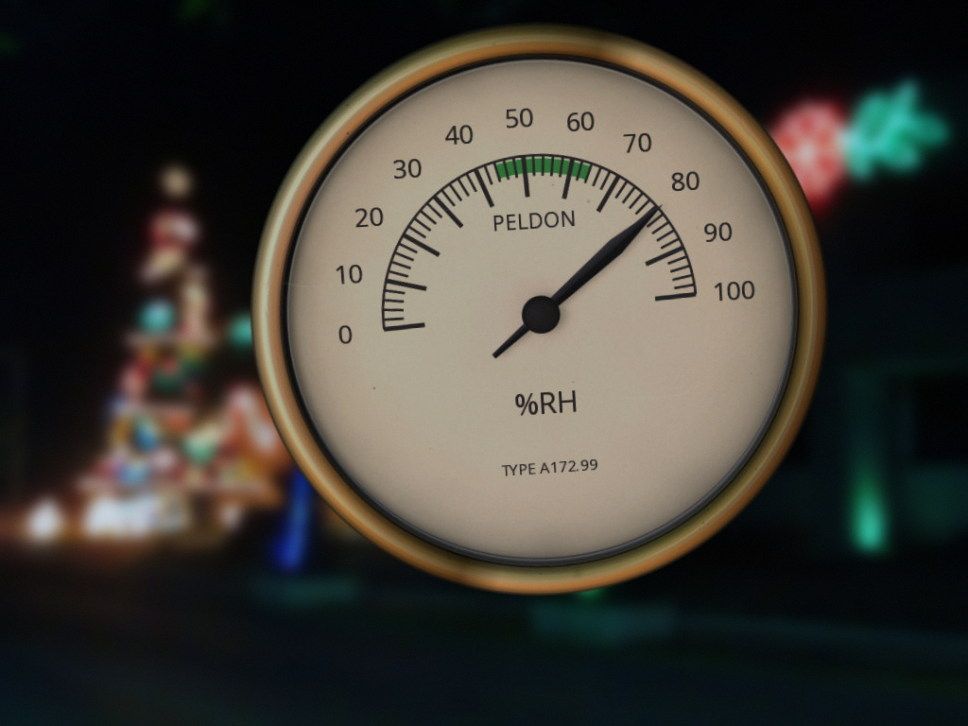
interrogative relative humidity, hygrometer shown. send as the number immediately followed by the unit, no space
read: 80%
